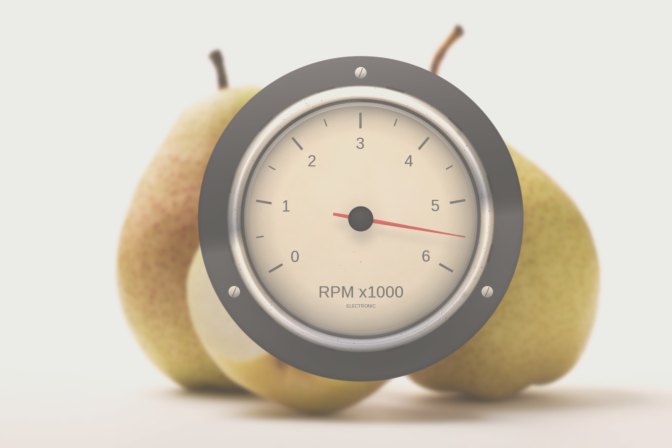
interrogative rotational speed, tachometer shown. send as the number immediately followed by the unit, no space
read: 5500rpm
